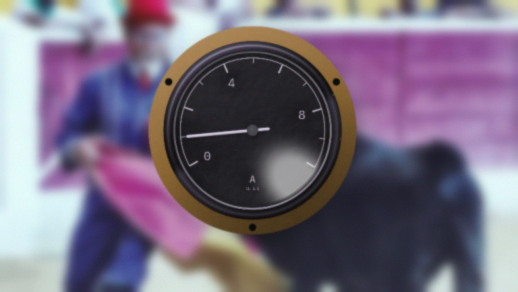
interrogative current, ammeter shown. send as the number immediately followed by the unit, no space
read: 1A
